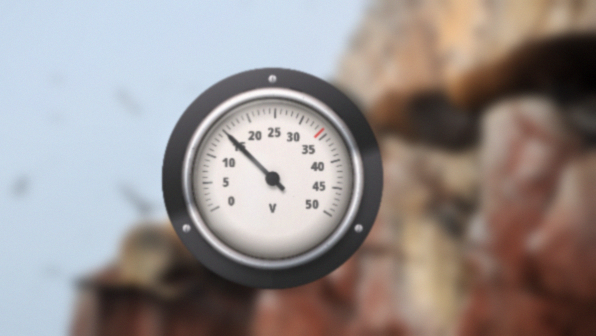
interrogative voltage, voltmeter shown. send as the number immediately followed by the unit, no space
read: 15V
